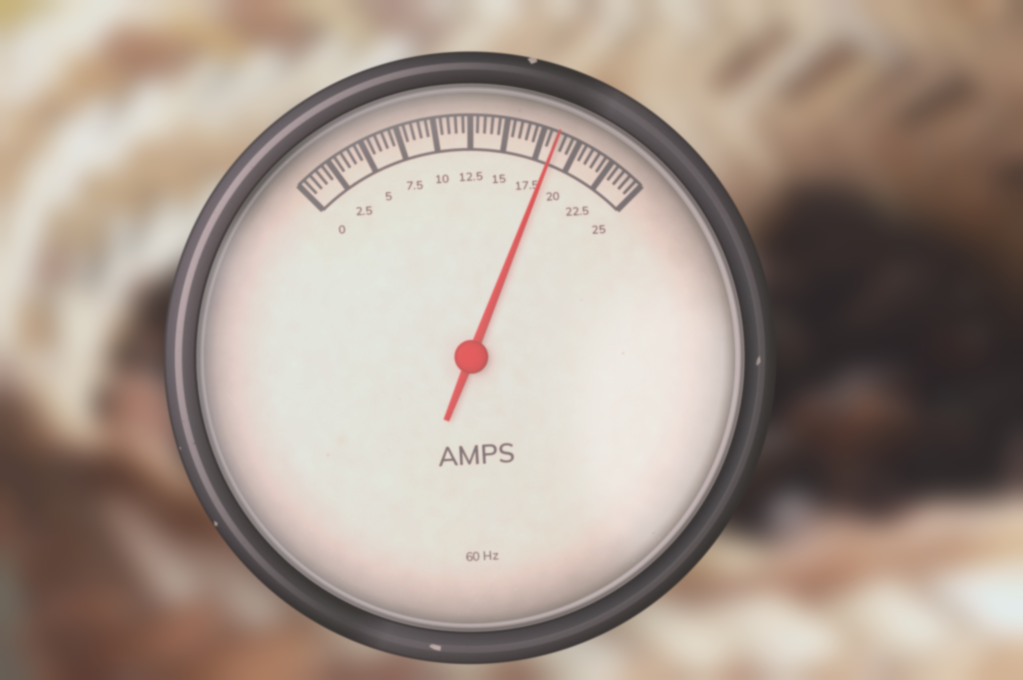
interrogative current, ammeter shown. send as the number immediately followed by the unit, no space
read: 18.5A
